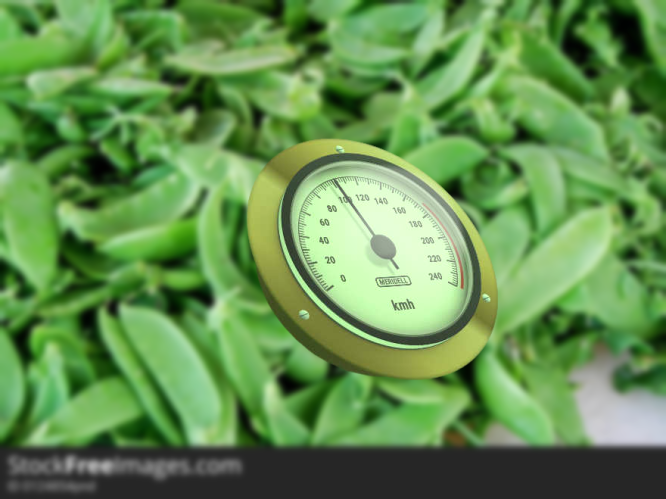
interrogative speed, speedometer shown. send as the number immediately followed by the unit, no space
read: 100km/h
